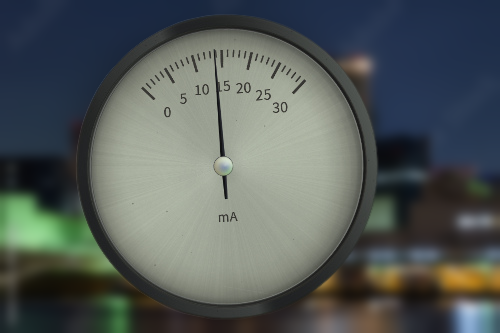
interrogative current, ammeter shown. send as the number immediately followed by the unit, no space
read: 14mA
